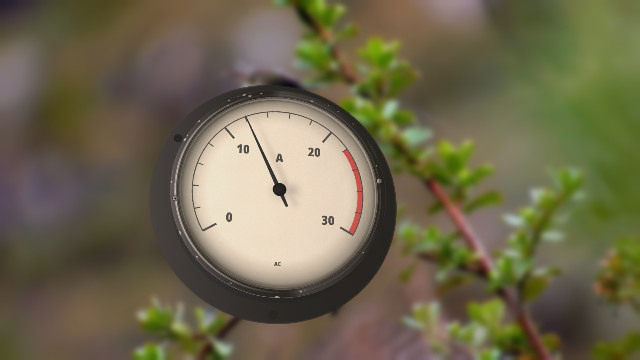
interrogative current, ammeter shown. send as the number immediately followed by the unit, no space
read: 12A
